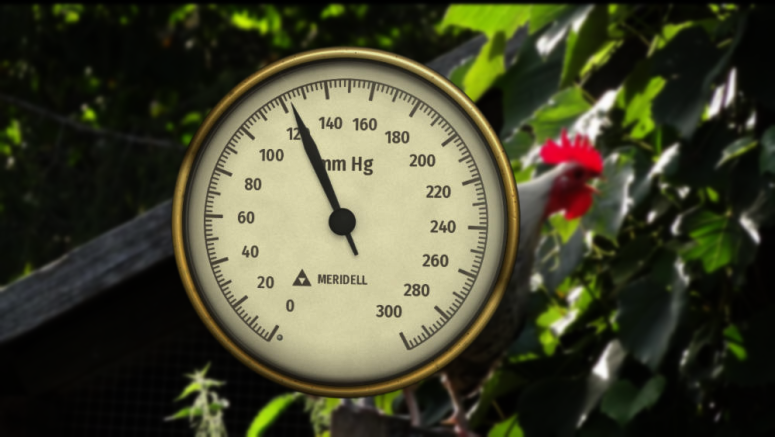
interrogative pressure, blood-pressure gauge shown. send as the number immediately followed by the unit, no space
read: 124mmHg
